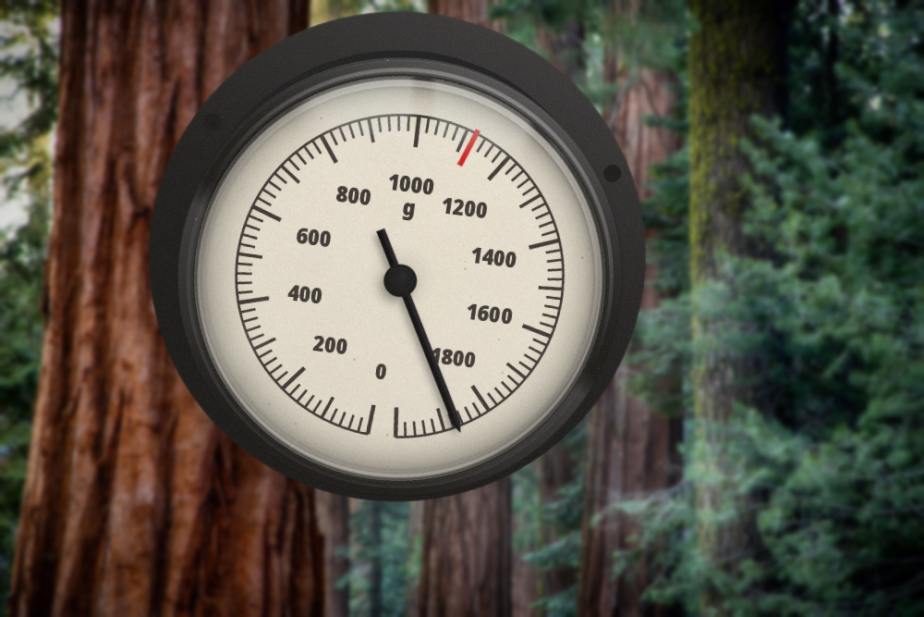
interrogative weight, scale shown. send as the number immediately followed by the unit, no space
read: 1870g
